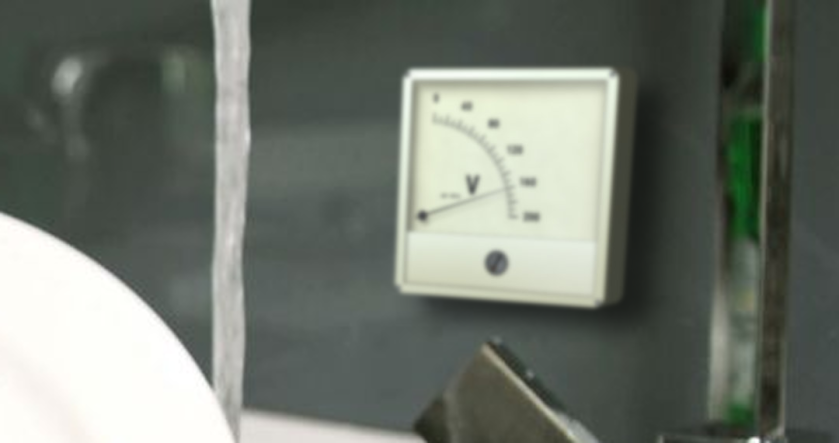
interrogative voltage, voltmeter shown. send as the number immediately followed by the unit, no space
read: 160V
